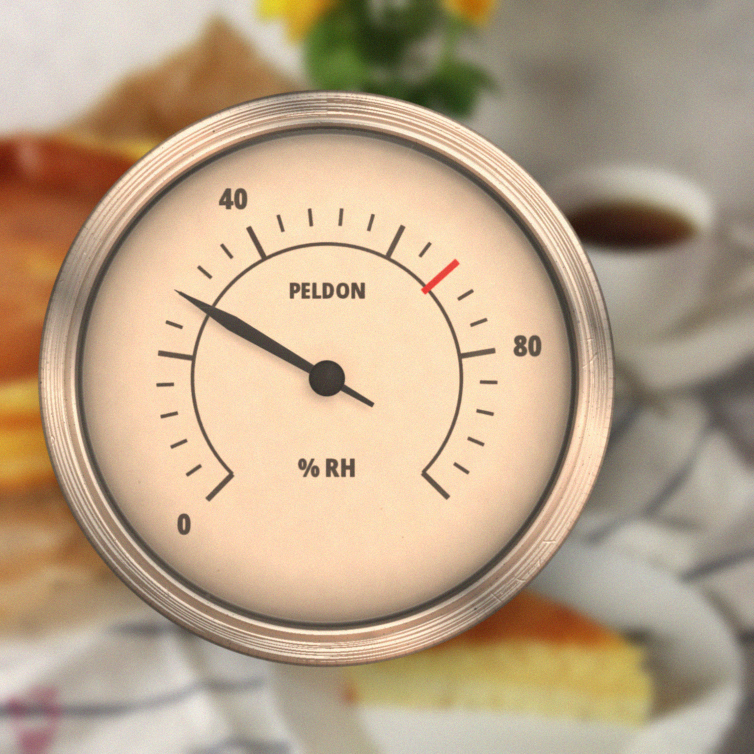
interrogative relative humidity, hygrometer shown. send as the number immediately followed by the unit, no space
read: 28%
